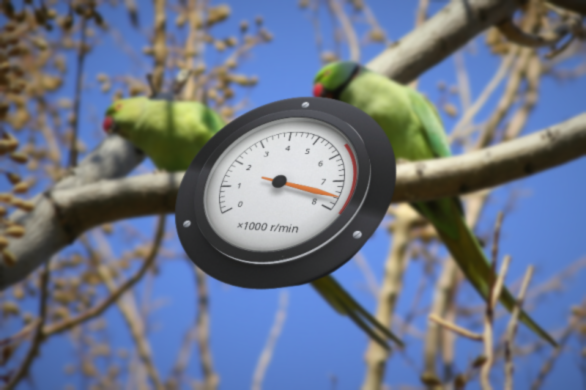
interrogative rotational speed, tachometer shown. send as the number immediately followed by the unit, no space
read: 7600rpm
